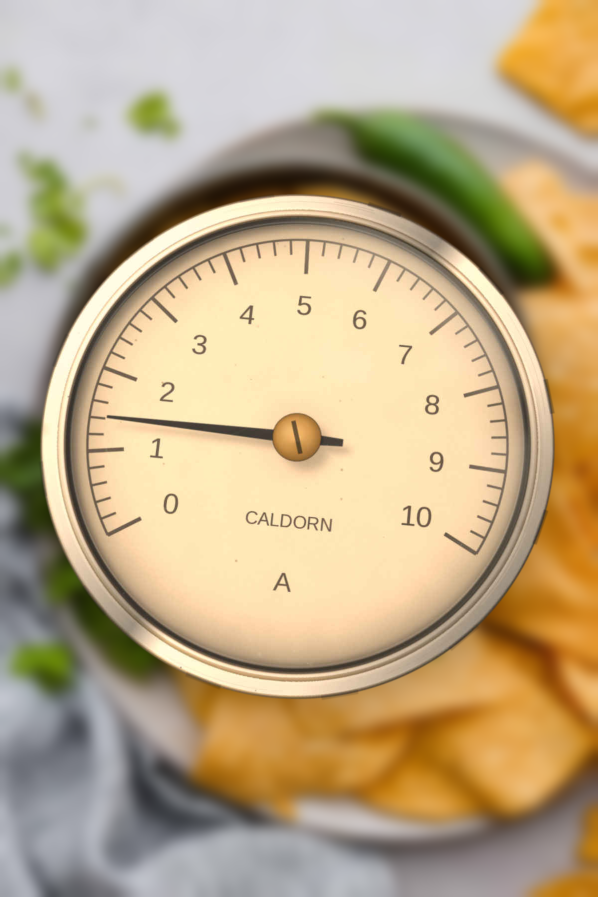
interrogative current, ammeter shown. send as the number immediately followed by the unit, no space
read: 1.4A
